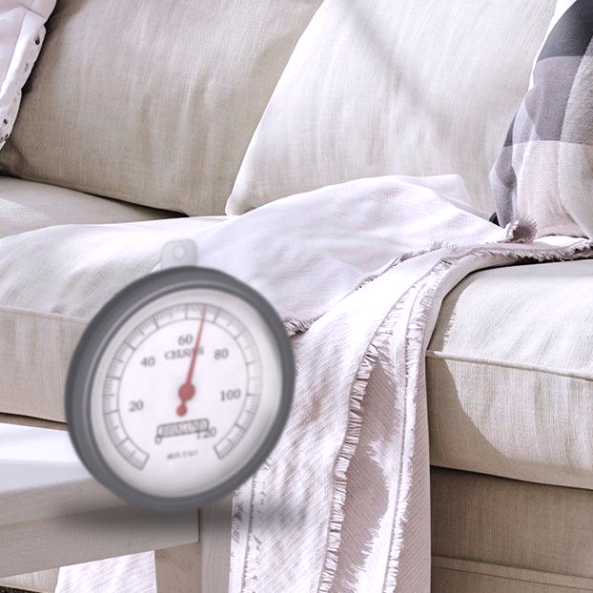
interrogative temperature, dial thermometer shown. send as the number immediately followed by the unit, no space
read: 65°C
